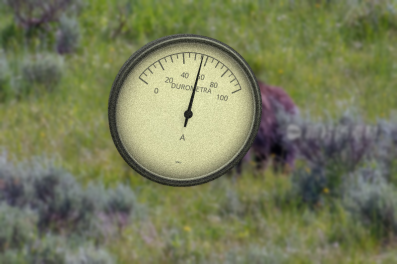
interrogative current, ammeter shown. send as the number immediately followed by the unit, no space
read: 55A
